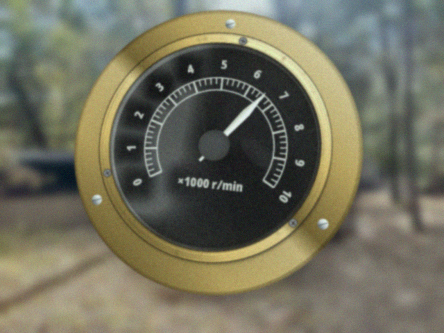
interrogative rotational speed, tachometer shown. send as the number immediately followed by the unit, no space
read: 6600rpm
